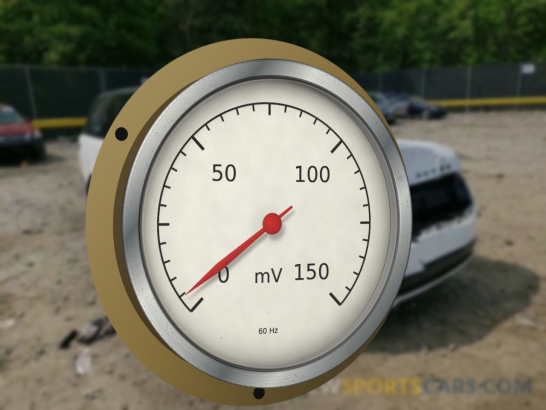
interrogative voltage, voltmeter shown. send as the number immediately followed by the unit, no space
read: 5mV
